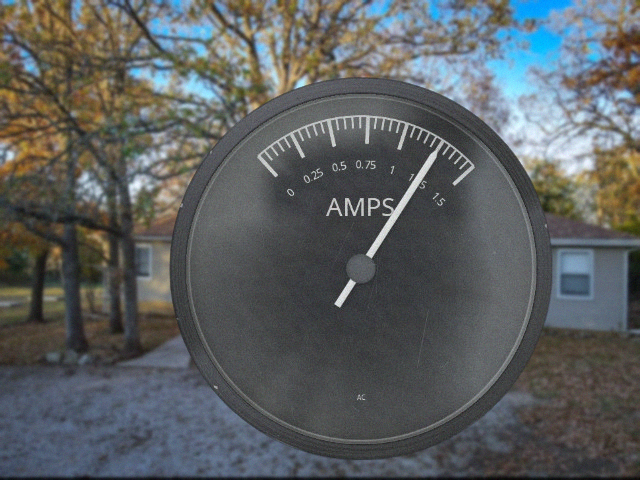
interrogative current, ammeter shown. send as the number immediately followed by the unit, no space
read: 1.25A
